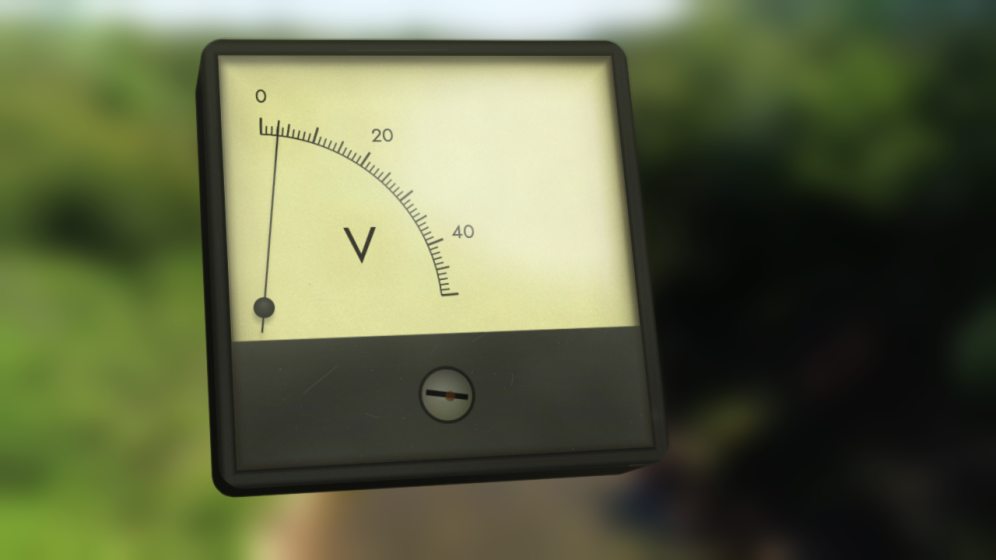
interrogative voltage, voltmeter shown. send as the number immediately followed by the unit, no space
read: 3V
